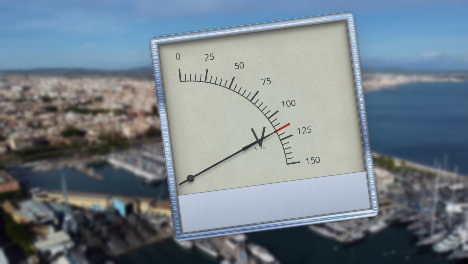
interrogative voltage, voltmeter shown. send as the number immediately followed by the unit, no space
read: 115V
